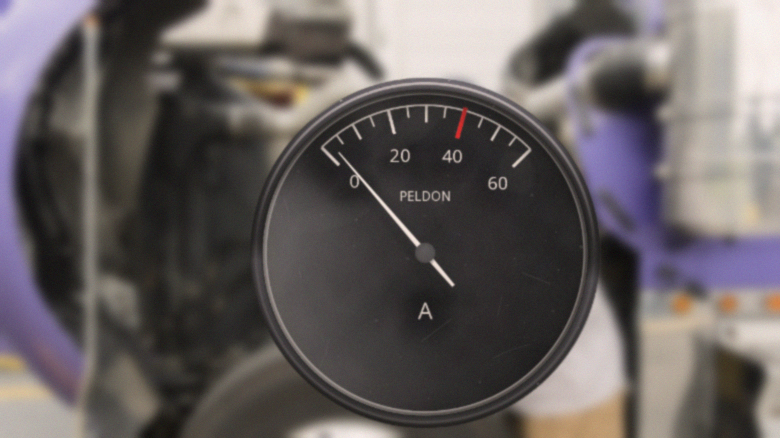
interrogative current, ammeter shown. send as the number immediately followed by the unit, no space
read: 2.5A
